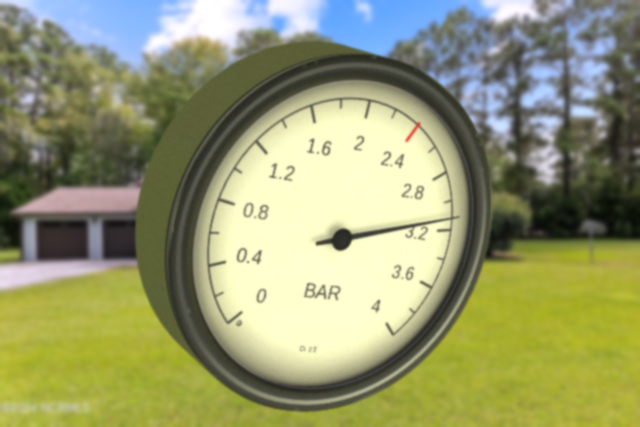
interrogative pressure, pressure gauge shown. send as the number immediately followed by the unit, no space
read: 3.1bar
